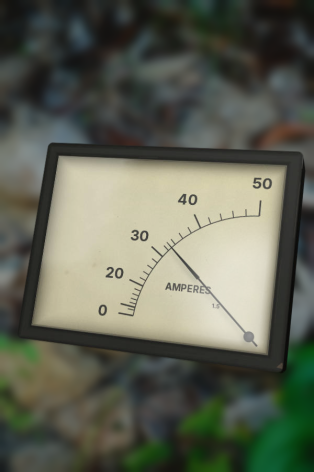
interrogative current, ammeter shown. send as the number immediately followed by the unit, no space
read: 33A
